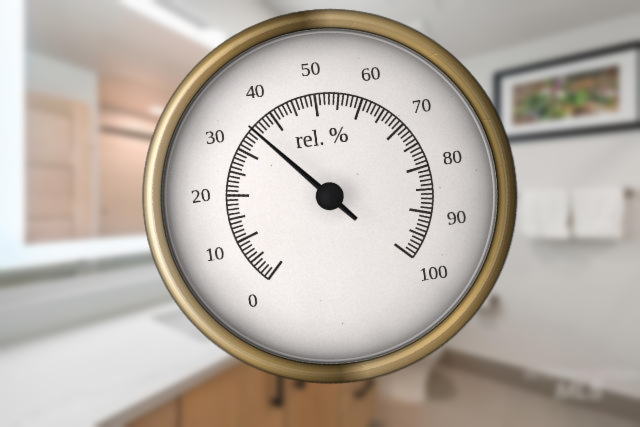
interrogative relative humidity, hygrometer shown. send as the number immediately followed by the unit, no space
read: 35%
